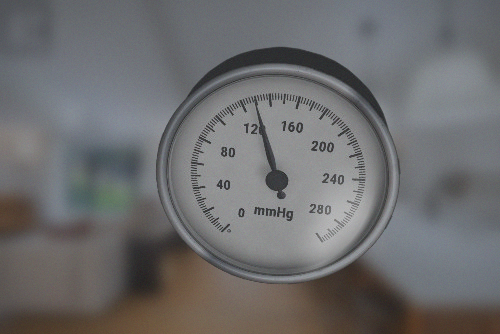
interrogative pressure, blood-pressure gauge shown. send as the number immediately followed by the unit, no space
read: 130mmHg
